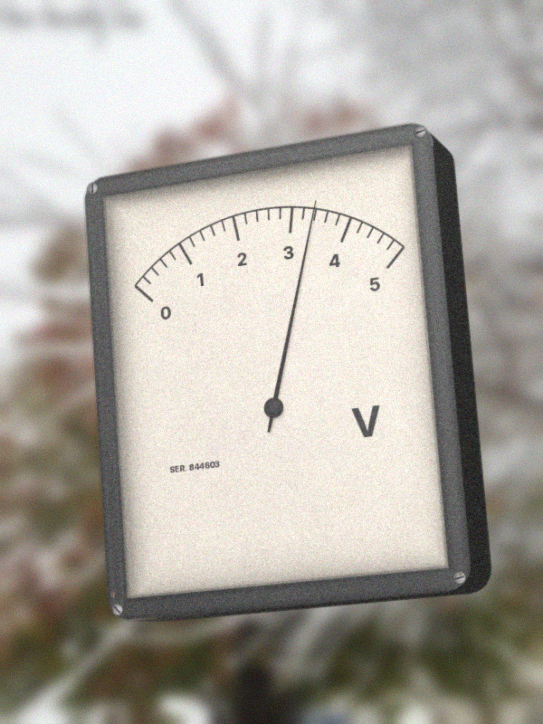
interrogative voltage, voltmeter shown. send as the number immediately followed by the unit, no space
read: 3.4V
